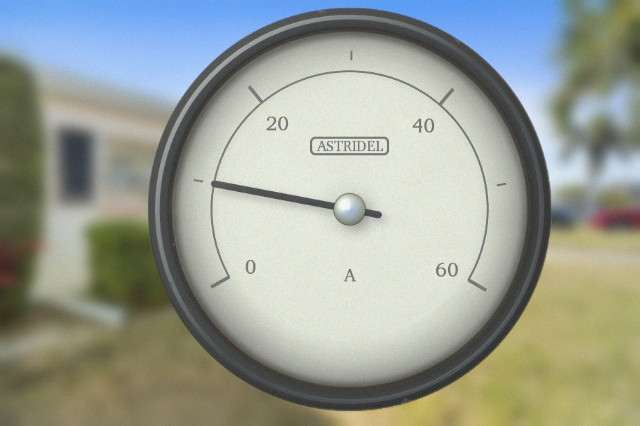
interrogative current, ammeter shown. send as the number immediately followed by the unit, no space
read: 10A
